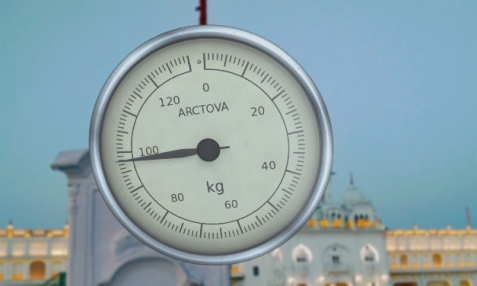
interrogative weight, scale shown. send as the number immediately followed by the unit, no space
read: 98kg
